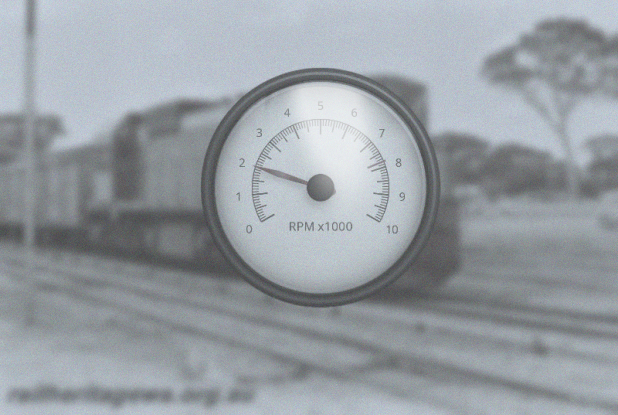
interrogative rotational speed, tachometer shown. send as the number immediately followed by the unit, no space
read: 2000rpm
